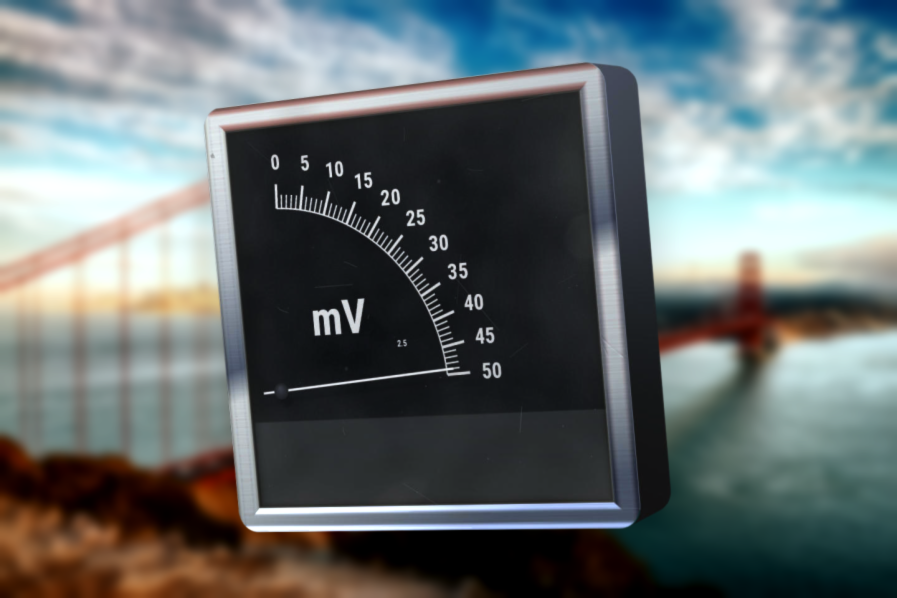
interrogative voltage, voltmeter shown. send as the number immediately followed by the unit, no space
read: 49mV
